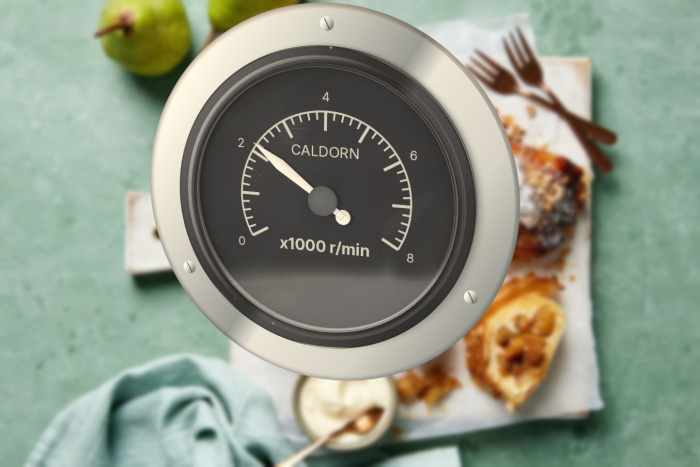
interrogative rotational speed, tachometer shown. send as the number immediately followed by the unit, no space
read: 2200rpm
